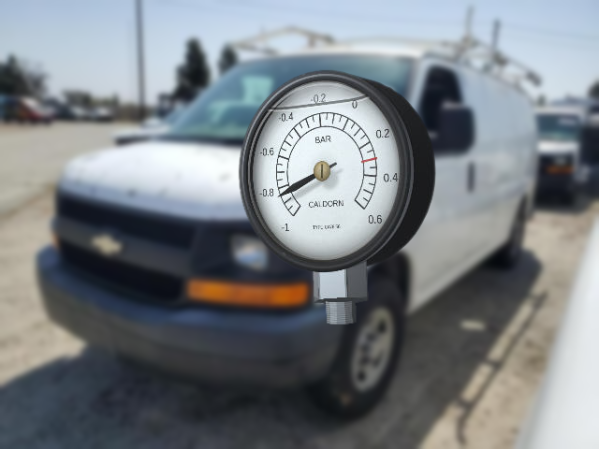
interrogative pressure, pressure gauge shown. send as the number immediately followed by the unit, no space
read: -0.85bar
